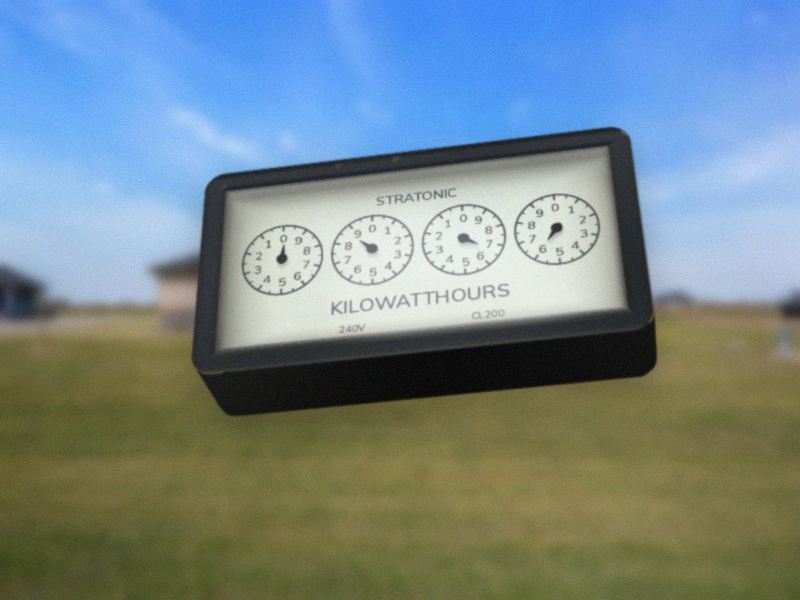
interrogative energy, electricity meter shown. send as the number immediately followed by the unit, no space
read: 9866kWh
